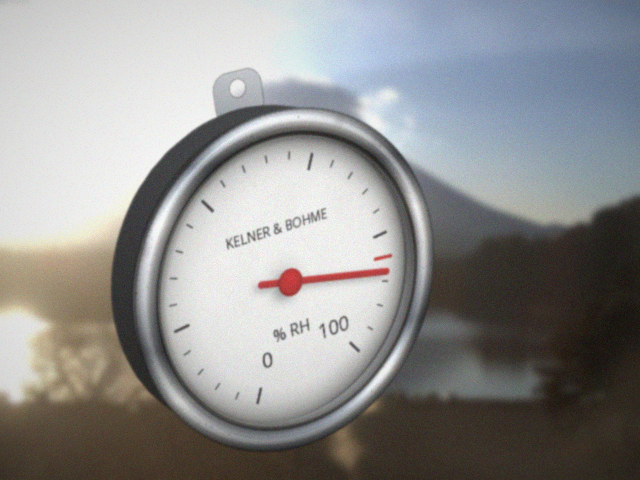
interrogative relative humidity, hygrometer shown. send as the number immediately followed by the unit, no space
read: 86%
